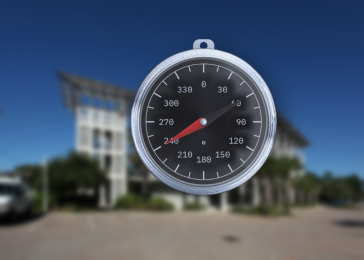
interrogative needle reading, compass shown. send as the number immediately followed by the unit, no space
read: 240°
